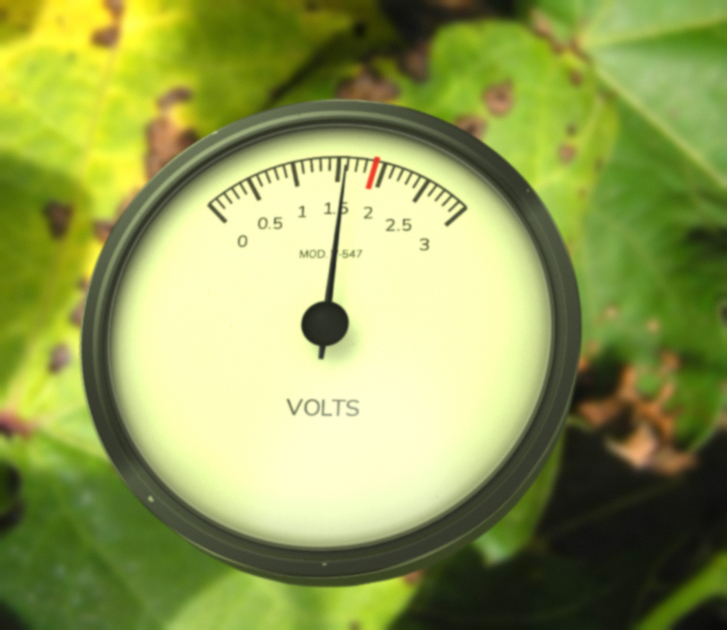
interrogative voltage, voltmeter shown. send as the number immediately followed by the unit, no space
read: 1.6V
